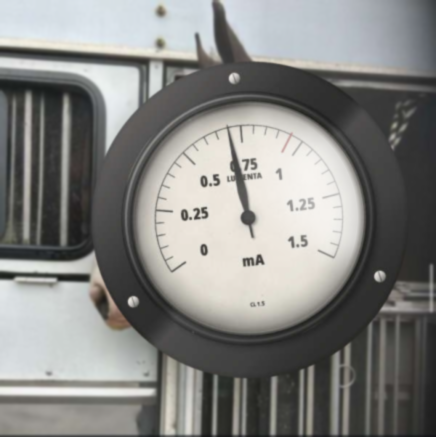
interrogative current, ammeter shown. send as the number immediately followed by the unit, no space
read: 0.7mA
